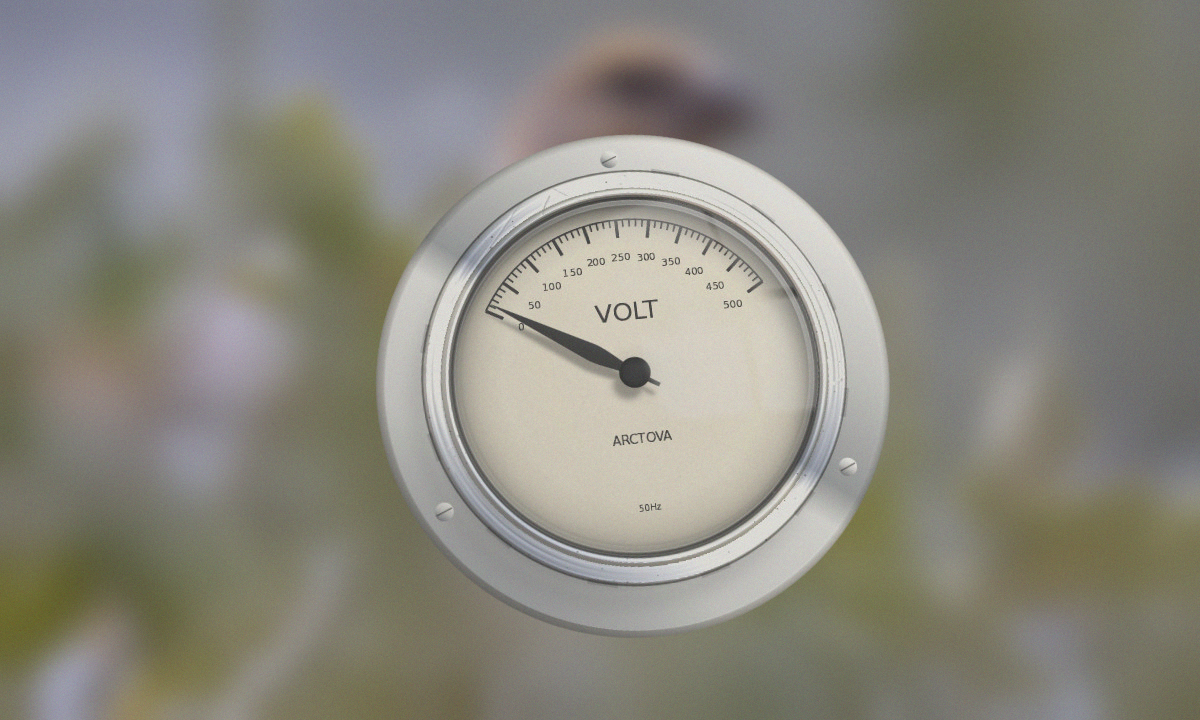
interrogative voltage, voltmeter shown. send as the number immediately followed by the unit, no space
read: 10V
